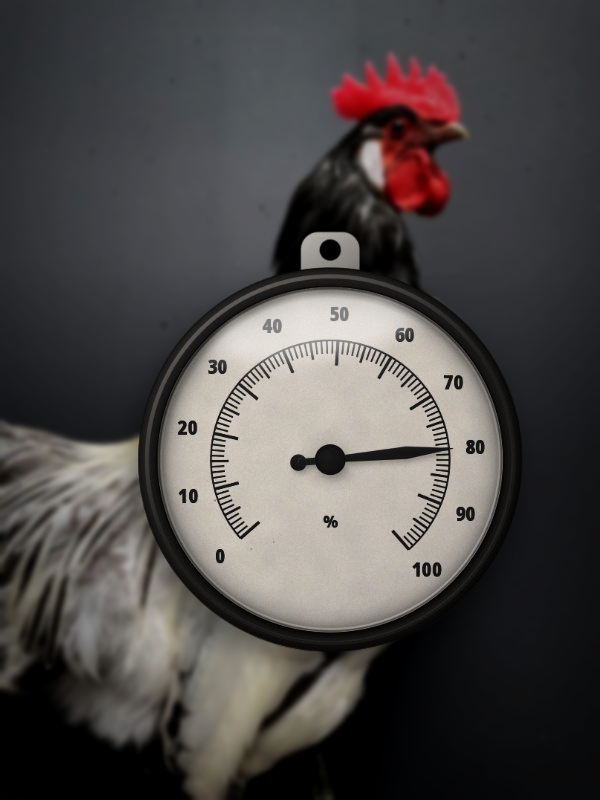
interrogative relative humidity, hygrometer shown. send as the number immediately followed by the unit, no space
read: 80%
